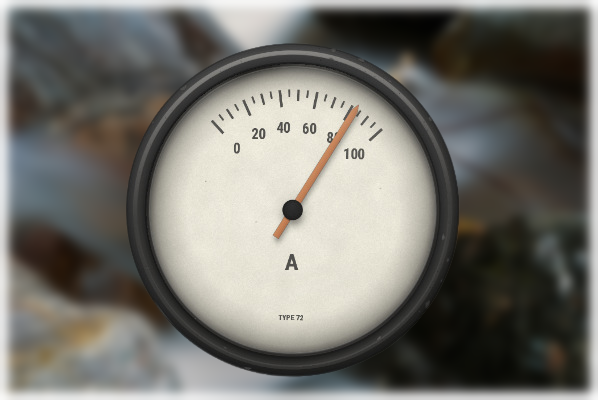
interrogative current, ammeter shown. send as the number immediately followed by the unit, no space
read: 82.5A
